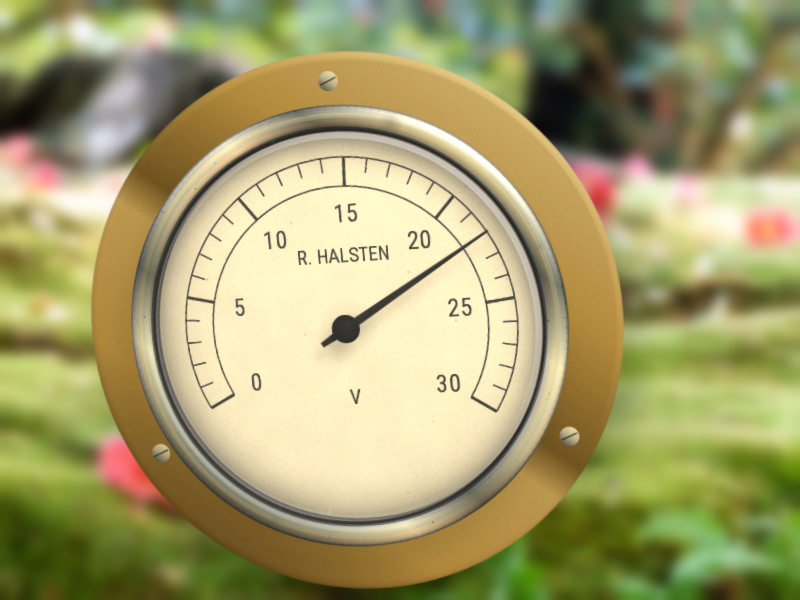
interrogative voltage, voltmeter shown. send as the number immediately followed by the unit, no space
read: 22V
